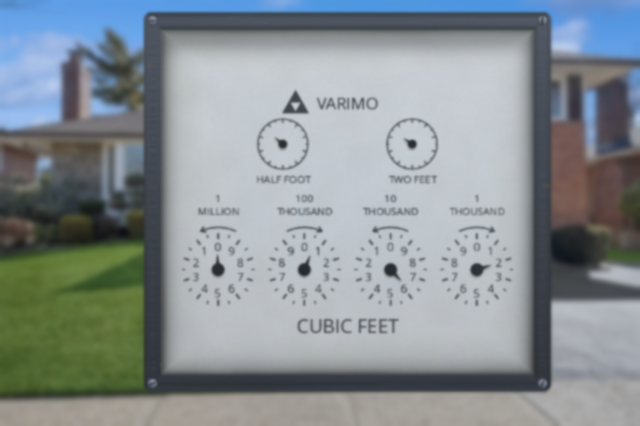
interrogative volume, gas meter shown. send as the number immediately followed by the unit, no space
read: 6200ft³
